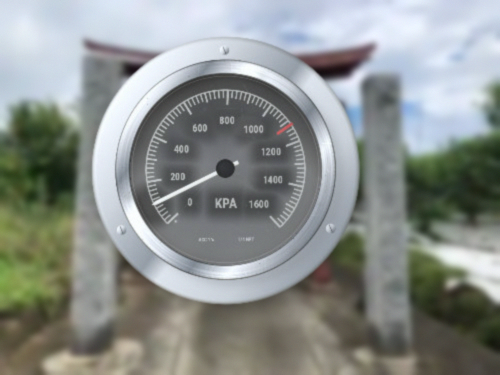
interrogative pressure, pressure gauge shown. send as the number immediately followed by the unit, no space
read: 100kPa
